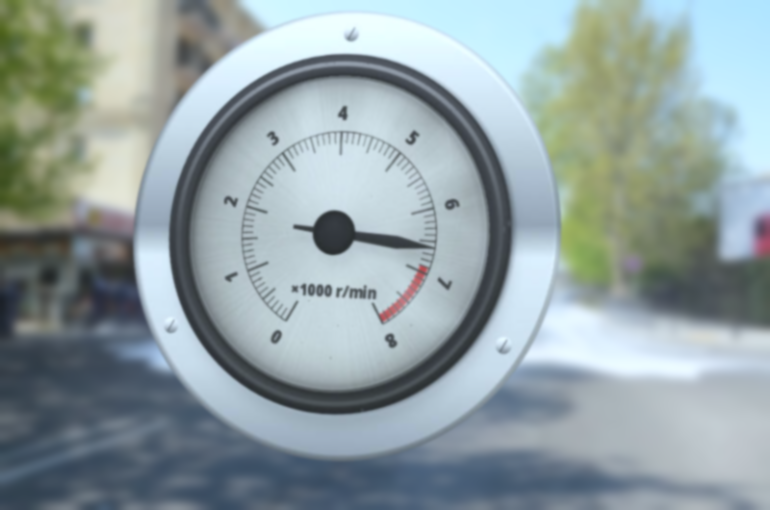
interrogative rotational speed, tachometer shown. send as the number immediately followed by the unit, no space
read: 6600rpm
